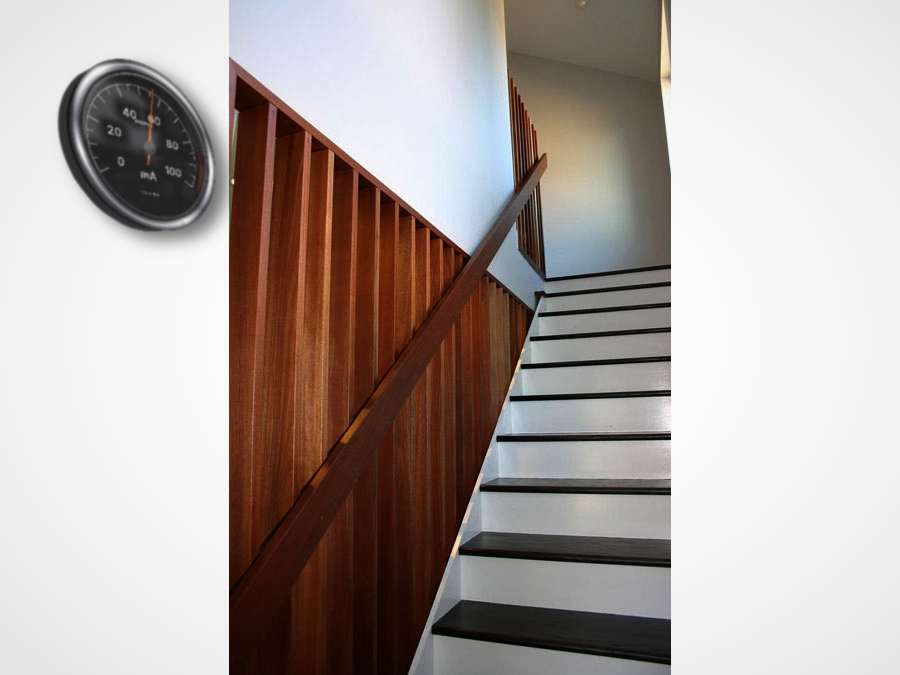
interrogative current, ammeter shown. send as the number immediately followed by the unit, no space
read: 55mA
